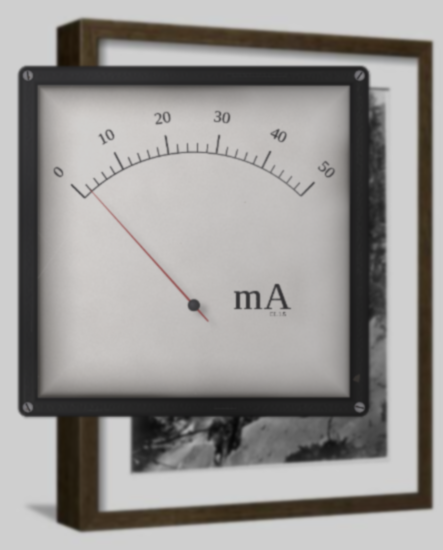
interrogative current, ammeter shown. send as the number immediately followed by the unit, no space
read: 2mA
